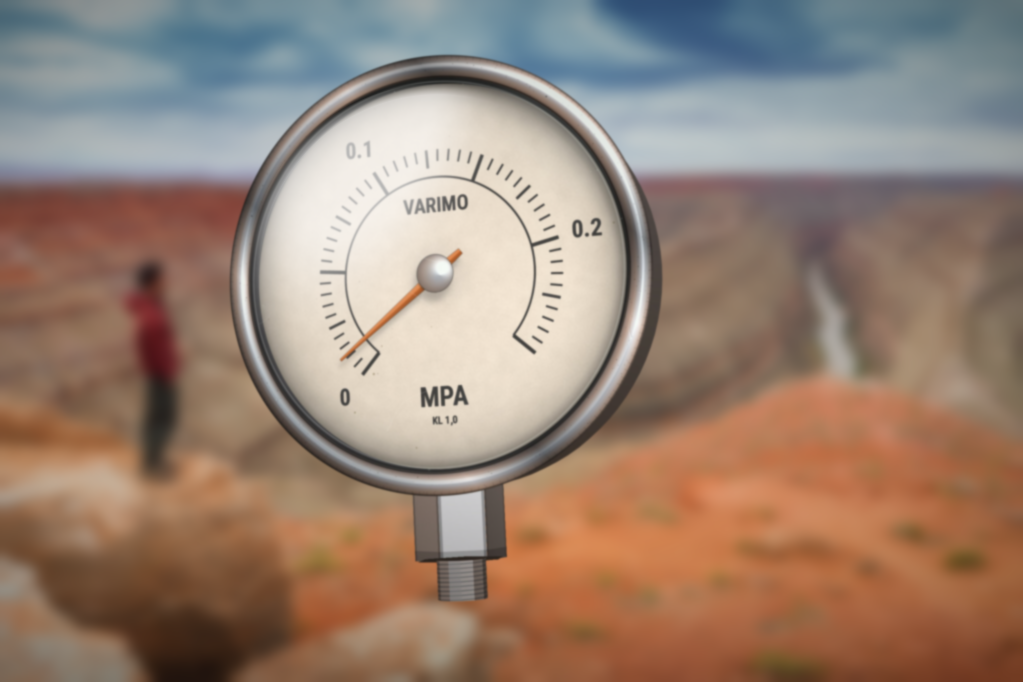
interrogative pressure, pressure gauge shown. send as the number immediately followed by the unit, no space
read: 0.01MPa
